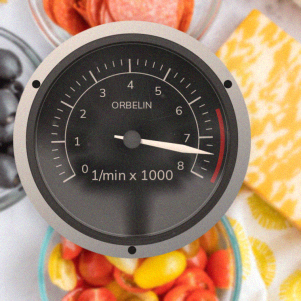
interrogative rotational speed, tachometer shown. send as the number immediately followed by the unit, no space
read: 7400rpm
